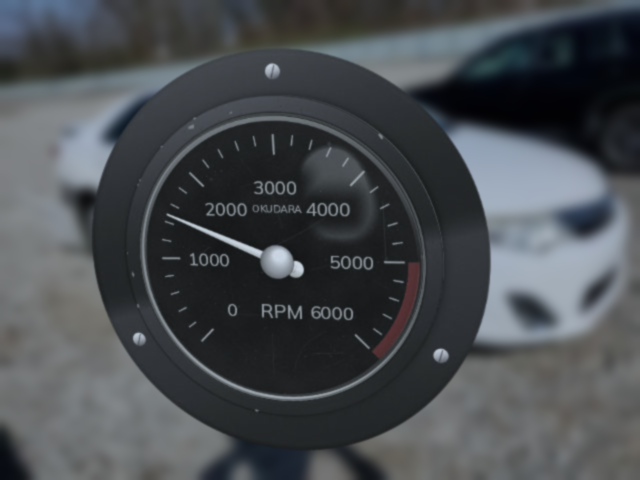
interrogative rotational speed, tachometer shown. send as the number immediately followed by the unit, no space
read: 1500rpm
